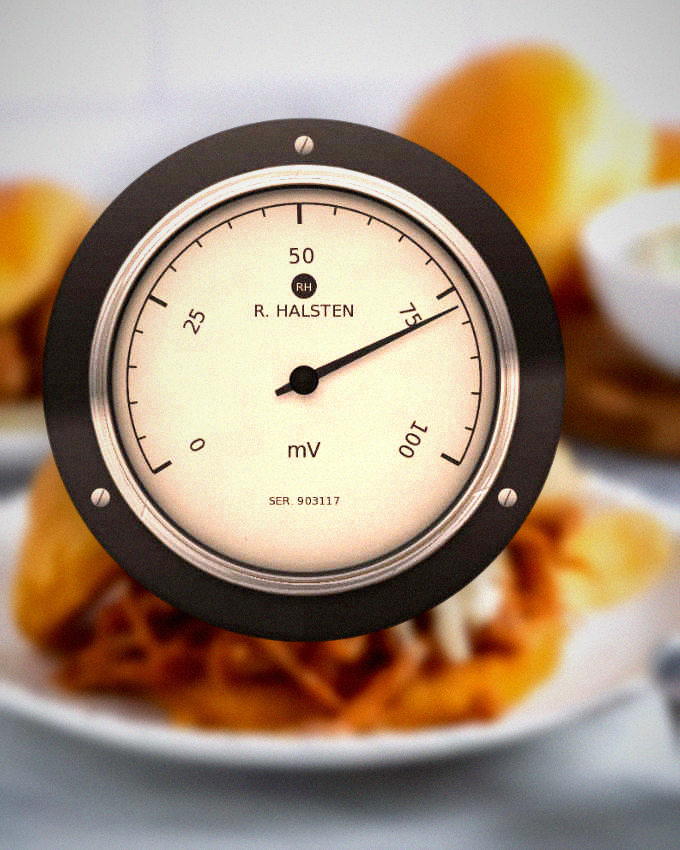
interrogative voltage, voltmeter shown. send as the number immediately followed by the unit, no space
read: 77.5mV
